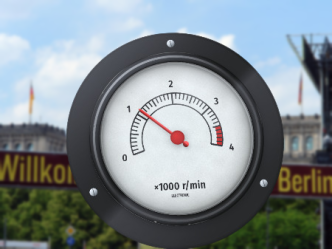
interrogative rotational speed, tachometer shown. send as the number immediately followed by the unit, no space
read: 1100rpm
